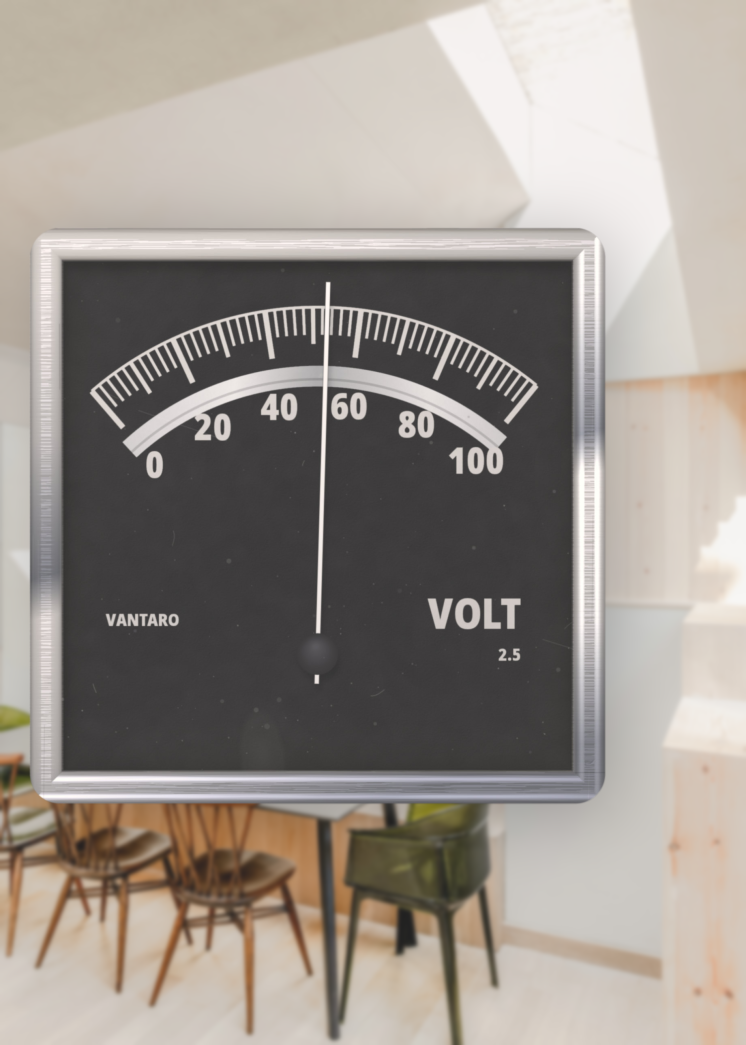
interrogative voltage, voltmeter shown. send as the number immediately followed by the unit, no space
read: 53V
